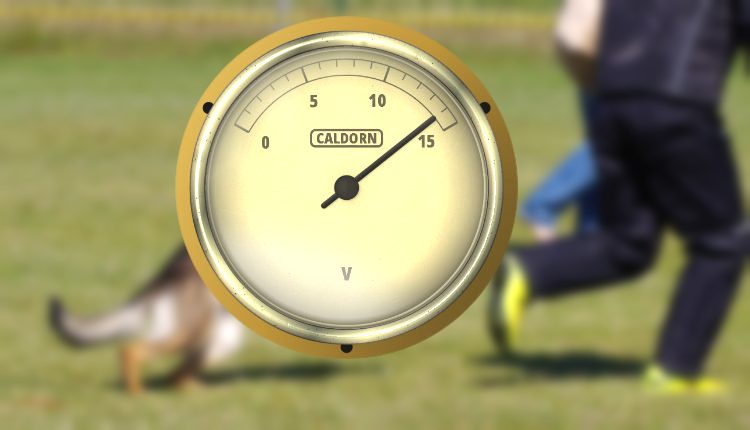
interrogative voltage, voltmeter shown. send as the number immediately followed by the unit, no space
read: 14V
